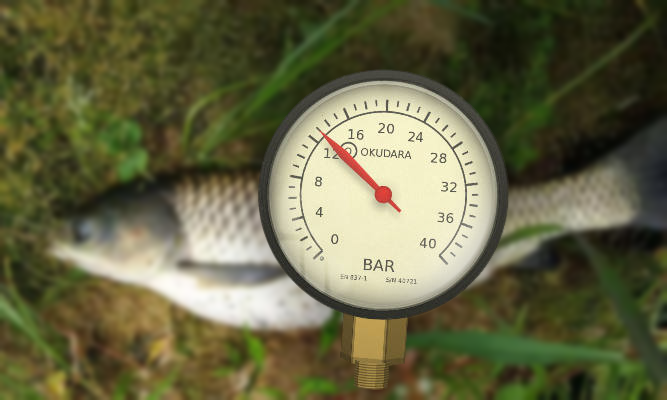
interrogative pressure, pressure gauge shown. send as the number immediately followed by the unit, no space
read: 13bar
